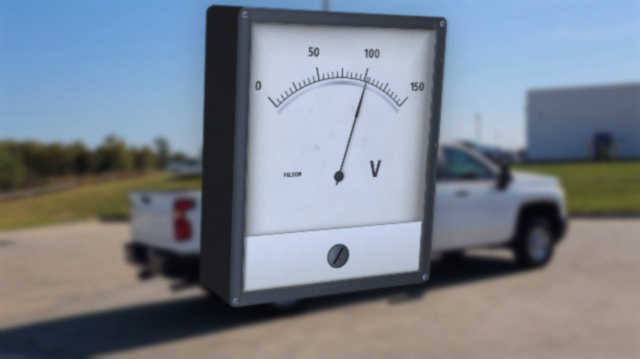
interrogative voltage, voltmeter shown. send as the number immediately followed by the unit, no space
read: 100V
